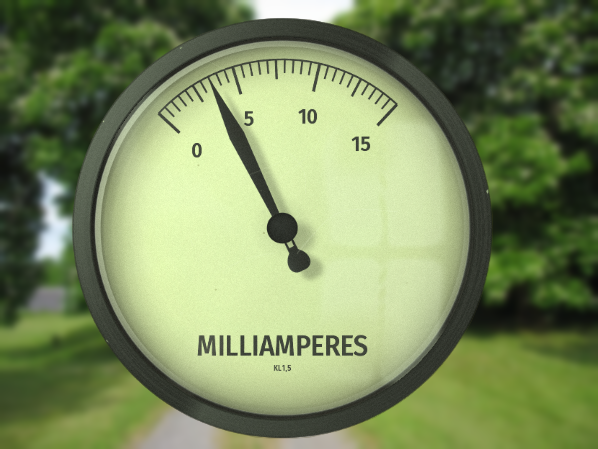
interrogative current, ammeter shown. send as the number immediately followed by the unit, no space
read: 3.5mA
